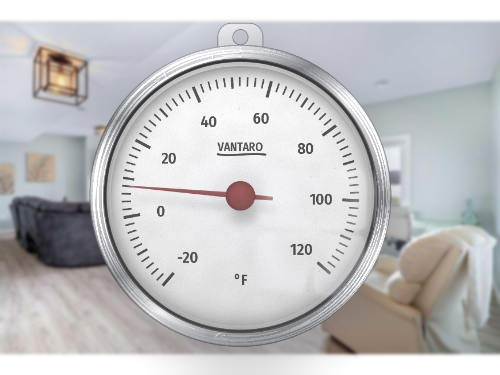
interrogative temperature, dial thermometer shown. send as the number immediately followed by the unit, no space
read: 8°F
